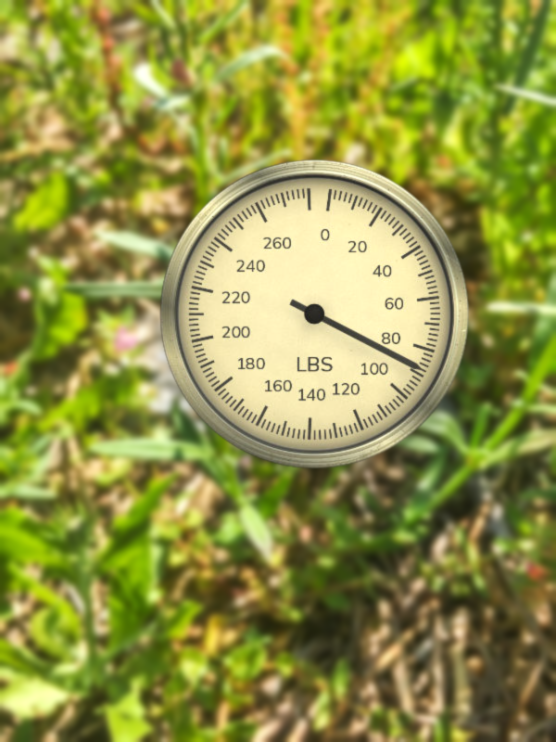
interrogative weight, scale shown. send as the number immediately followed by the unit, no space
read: 88lb
